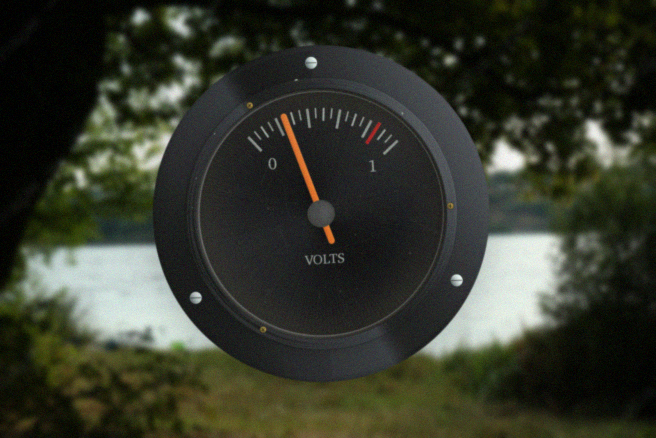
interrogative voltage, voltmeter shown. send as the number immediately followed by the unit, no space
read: 0.25V
